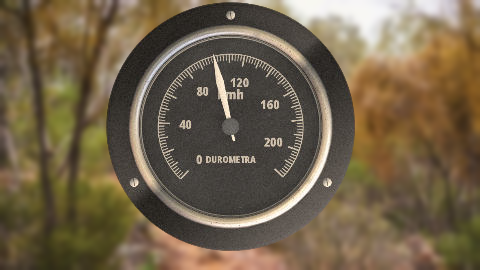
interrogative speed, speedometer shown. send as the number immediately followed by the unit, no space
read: 100km/h
